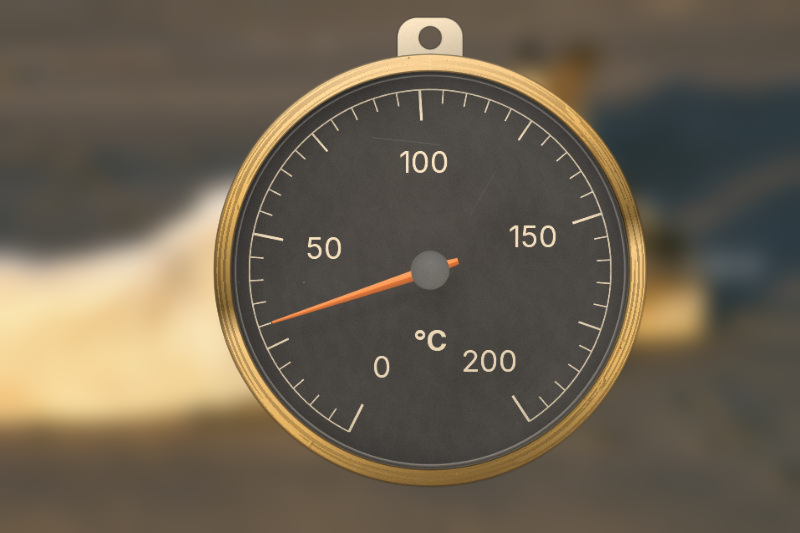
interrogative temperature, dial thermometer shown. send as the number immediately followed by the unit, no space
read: 30°C
